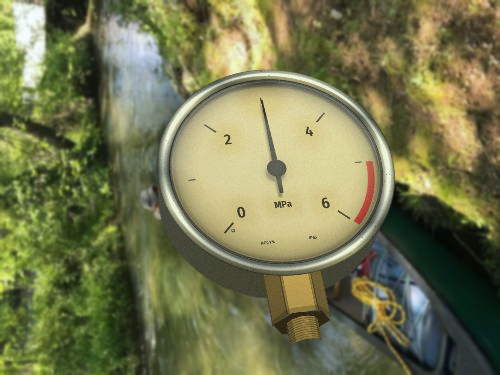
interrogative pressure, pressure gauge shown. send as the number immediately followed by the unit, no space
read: 3MPa
